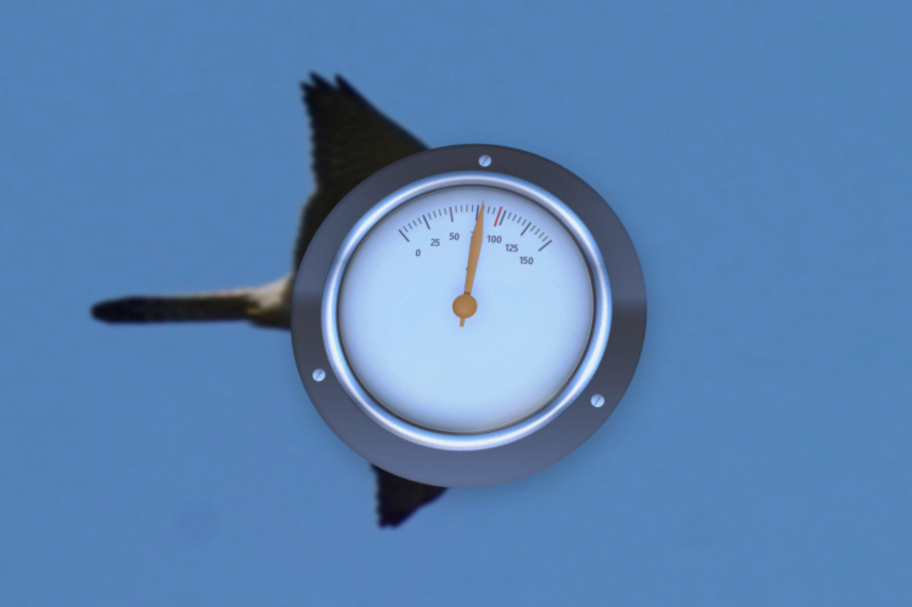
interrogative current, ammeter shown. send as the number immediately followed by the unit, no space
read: 80A
